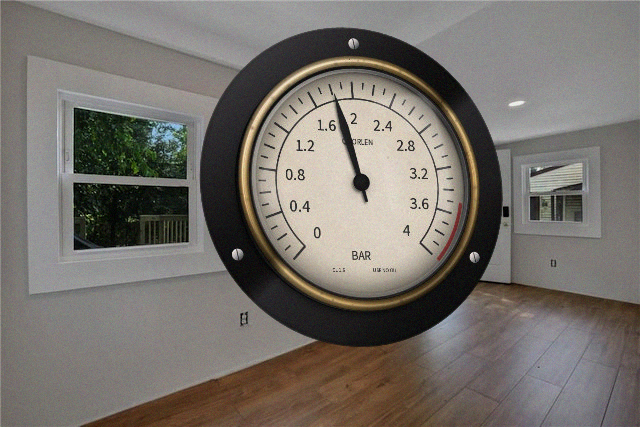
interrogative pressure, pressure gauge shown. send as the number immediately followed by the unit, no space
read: 1.8bar
